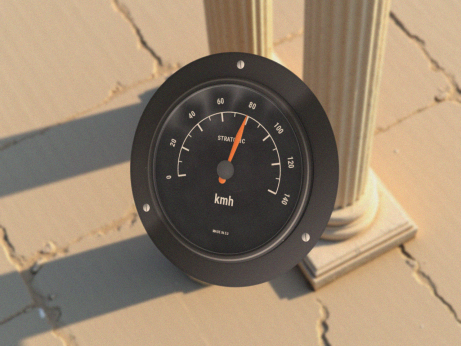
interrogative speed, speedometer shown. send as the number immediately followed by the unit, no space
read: 80km/h
